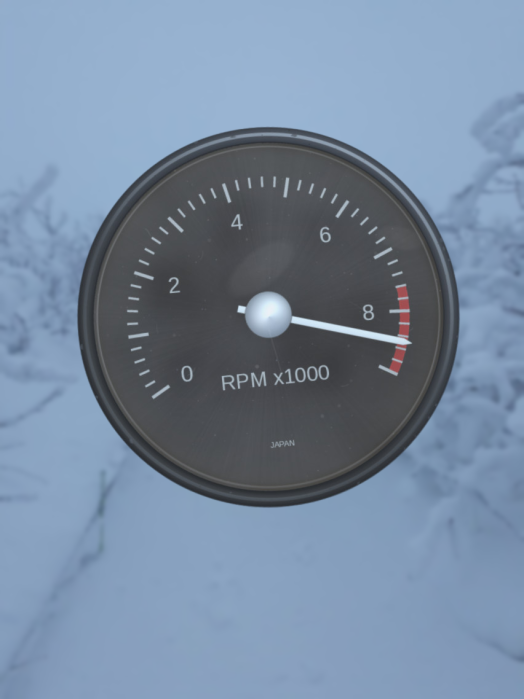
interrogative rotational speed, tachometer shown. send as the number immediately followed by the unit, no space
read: 8500rpm
